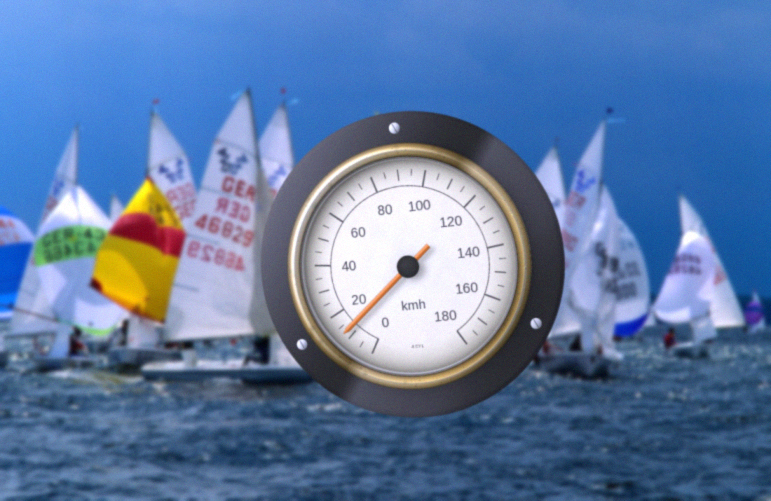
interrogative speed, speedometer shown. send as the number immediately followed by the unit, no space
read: 12.5km/h
